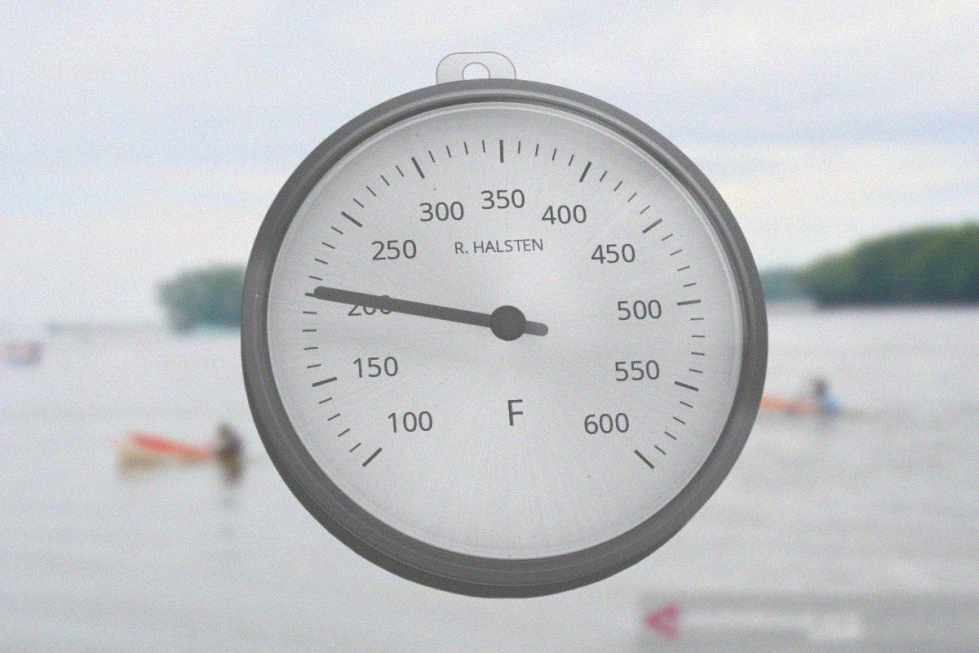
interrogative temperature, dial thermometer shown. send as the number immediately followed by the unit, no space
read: 200°F
